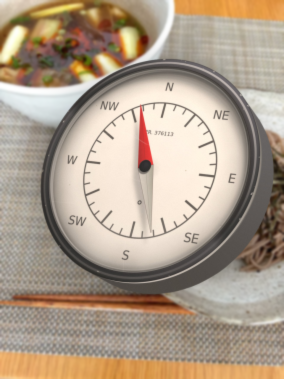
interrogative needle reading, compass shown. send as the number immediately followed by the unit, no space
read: 340°
